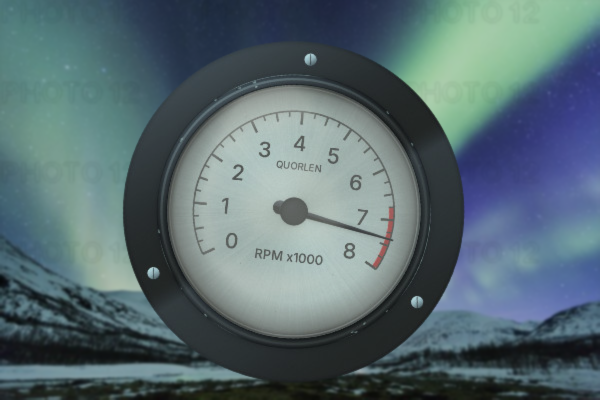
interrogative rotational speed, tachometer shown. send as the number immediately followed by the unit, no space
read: 7375rpm
